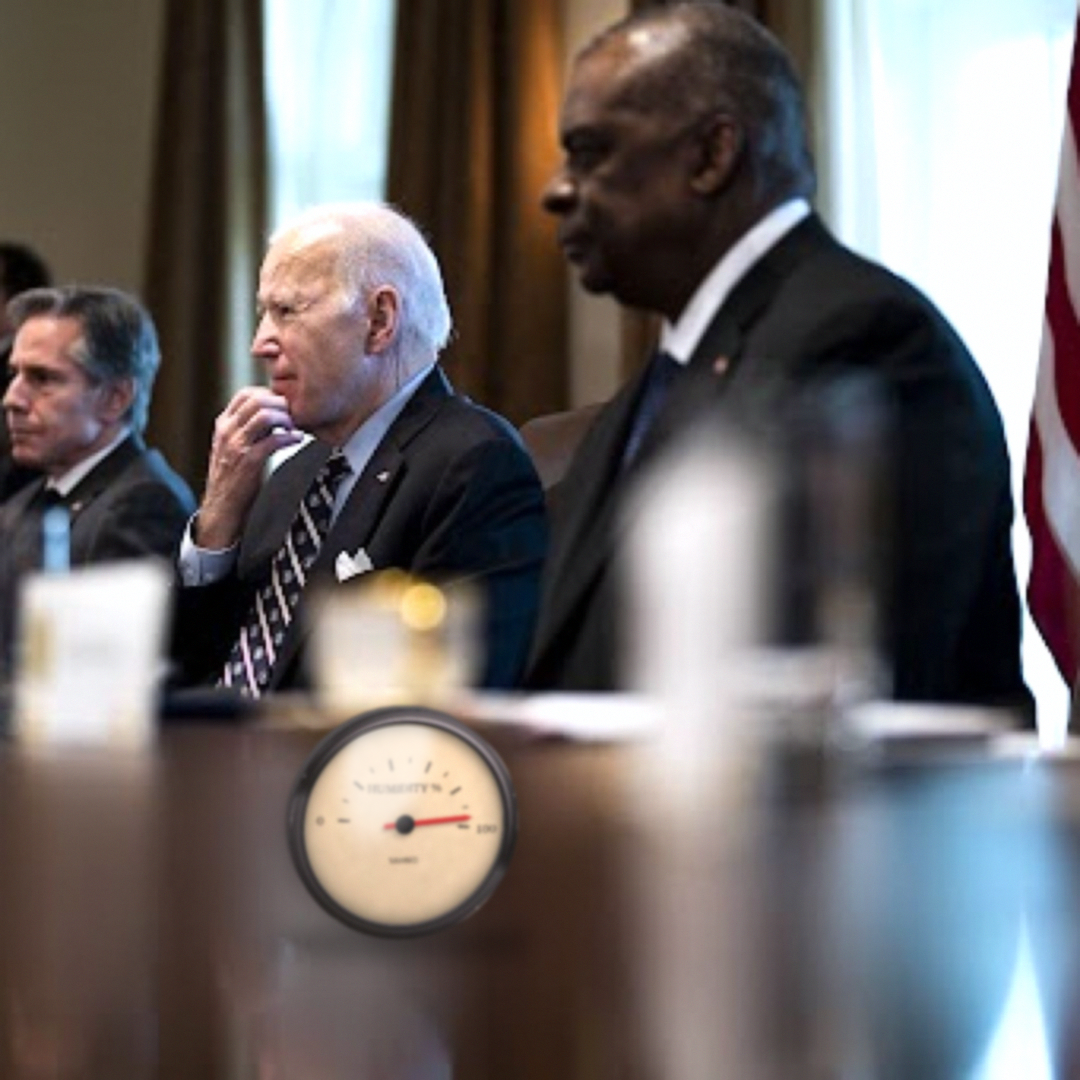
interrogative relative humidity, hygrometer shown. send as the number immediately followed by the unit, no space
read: 95%
